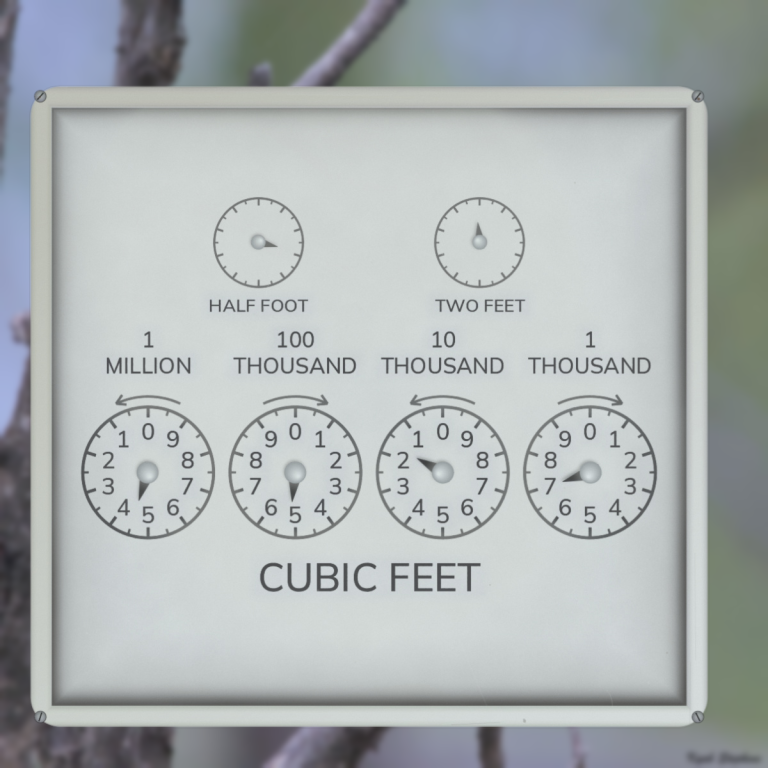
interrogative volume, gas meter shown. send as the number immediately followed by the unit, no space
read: 451700ft³
